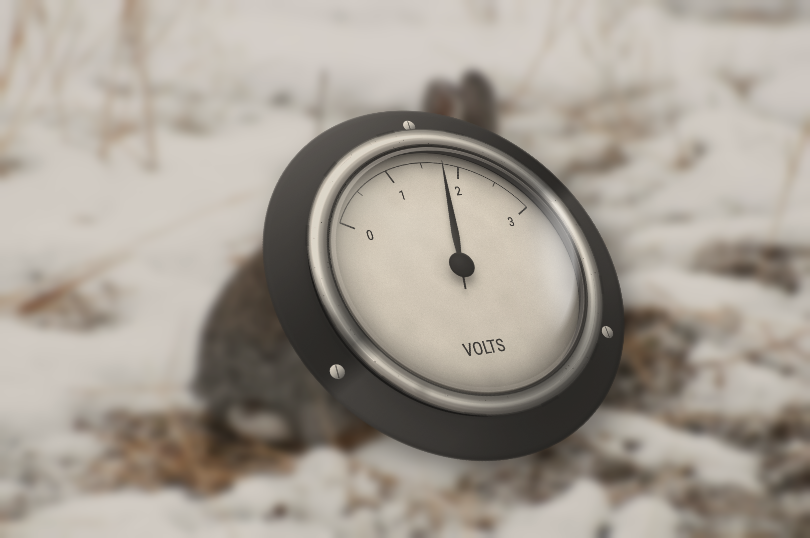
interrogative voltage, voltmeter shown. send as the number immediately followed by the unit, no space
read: 1.75V
